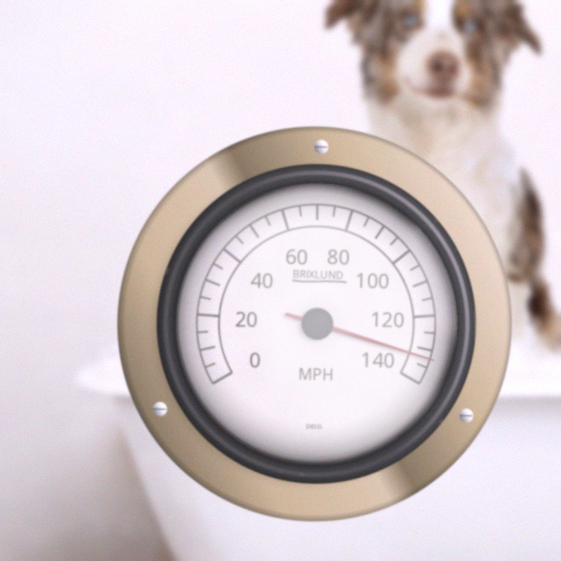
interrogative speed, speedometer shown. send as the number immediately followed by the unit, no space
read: 132.5mph
